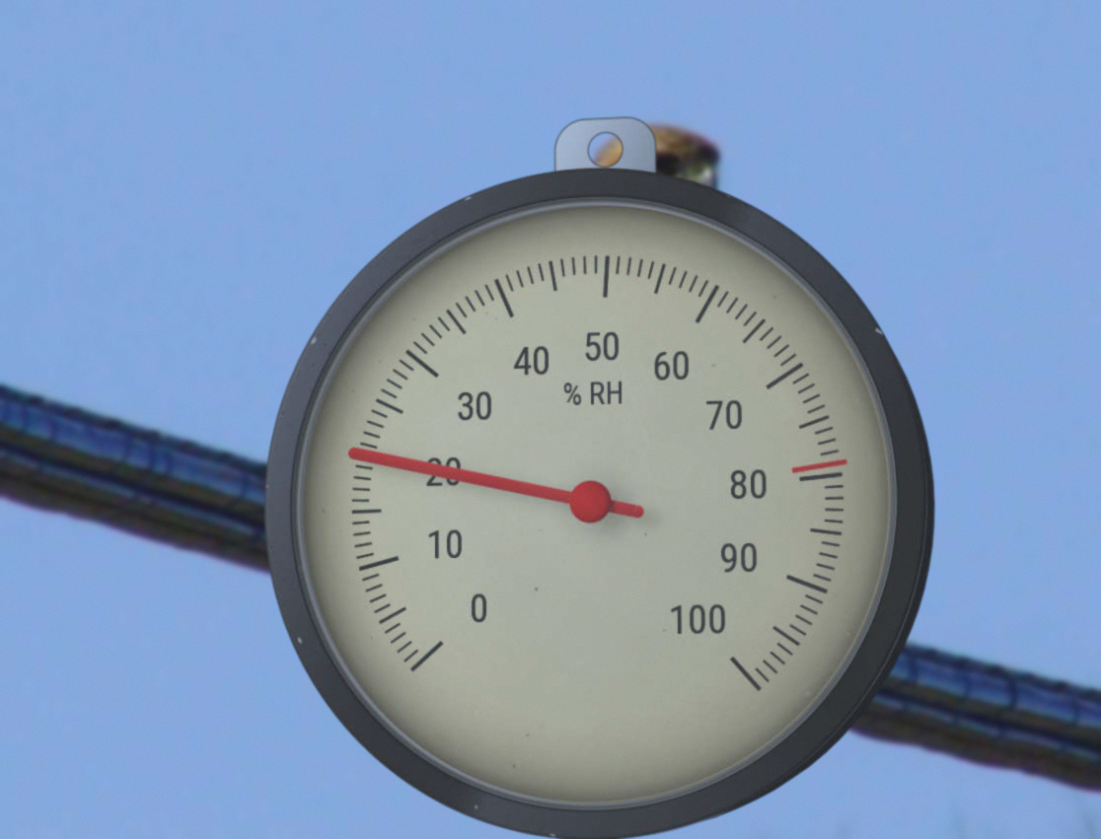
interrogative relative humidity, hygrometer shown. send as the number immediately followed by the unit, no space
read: 20%
